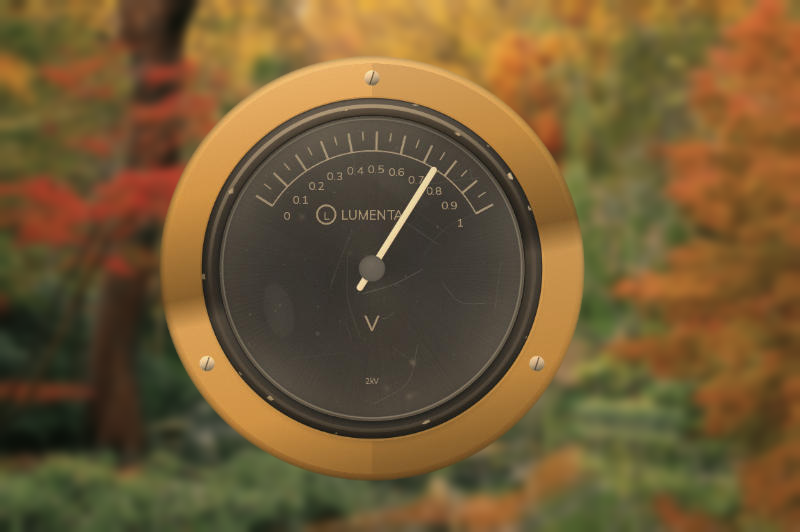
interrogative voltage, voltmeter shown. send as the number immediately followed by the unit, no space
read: 0.75V
